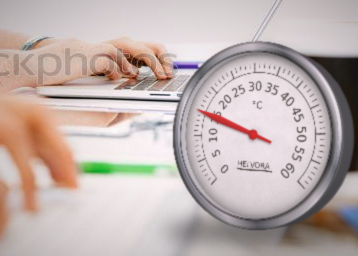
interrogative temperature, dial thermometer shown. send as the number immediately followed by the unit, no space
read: 15°C
